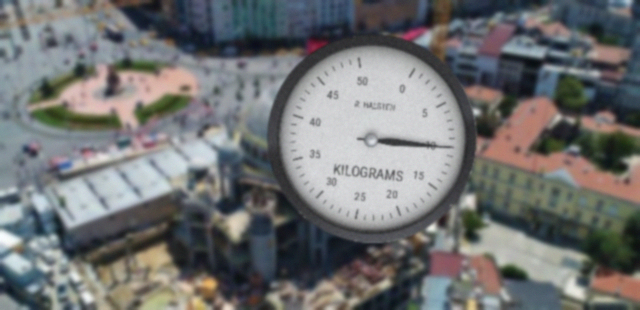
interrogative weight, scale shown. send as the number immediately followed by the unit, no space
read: 10kg
